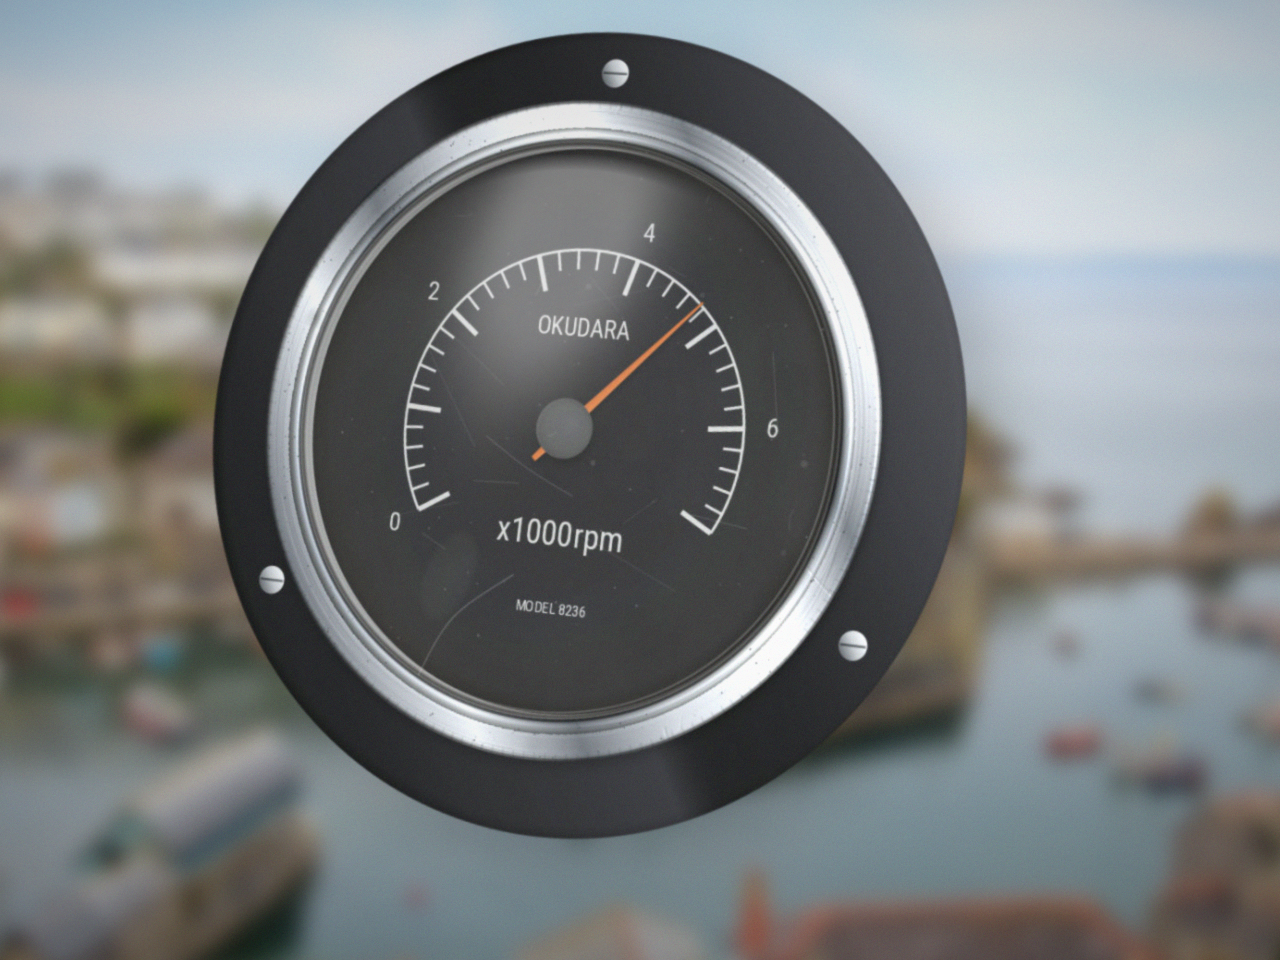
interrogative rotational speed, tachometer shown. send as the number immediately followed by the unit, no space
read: 4800rpm
